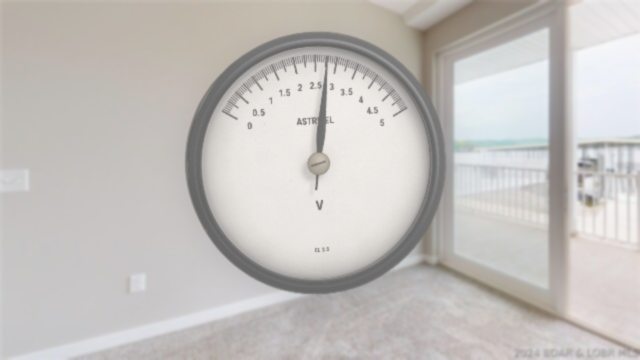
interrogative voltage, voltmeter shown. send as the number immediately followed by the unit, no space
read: 2.75V
